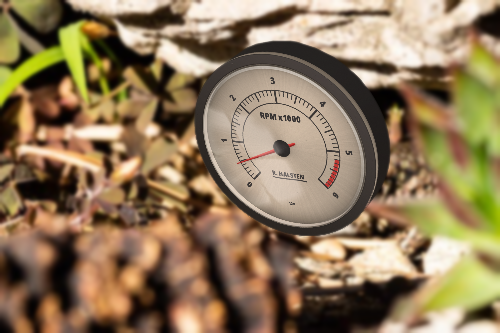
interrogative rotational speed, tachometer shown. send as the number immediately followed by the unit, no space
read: 500rpm
